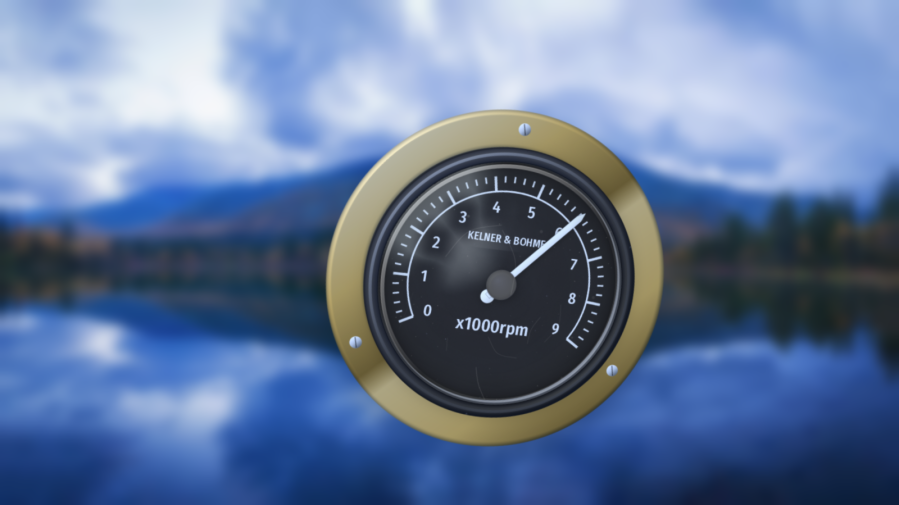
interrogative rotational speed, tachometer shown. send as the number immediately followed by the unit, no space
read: 6000rpm
